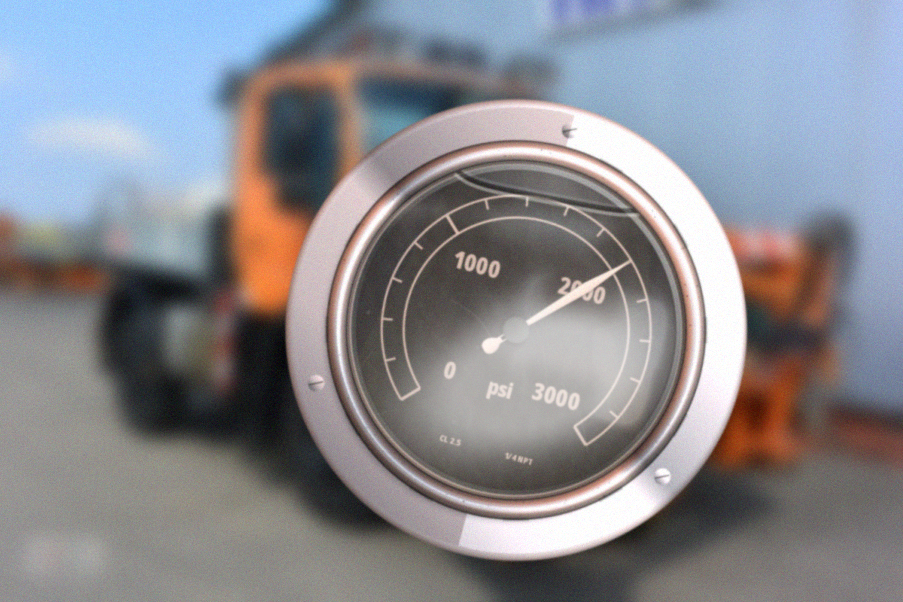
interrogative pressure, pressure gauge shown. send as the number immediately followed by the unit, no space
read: 2000psi
